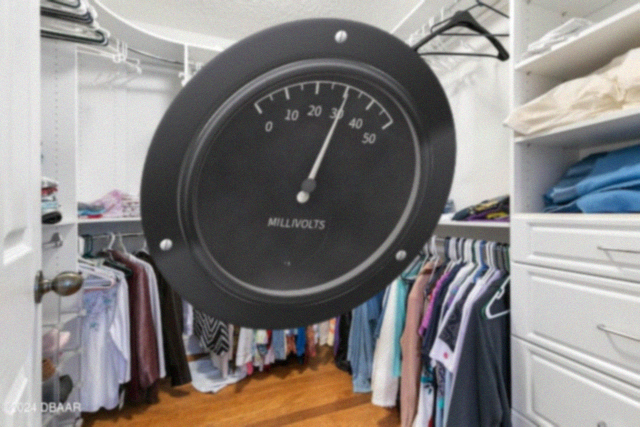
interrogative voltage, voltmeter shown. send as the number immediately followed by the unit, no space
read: 30mV
